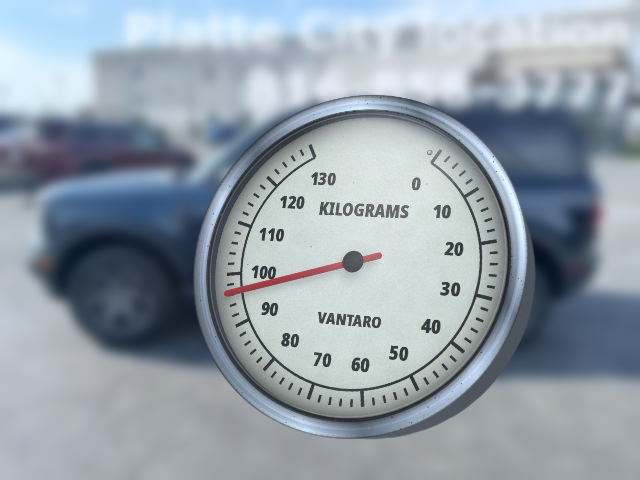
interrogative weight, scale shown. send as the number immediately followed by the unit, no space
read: 96kg
